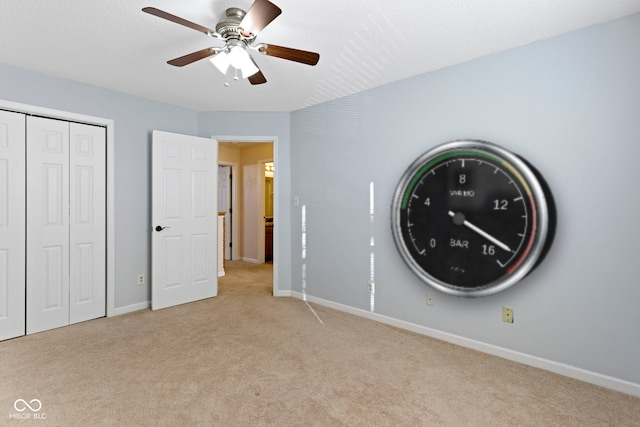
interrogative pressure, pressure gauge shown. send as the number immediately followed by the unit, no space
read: 15bar
